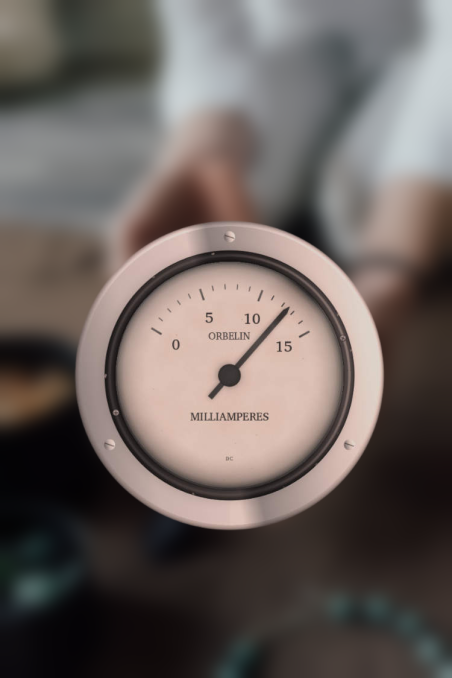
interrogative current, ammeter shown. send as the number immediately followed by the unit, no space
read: 12.5mA
